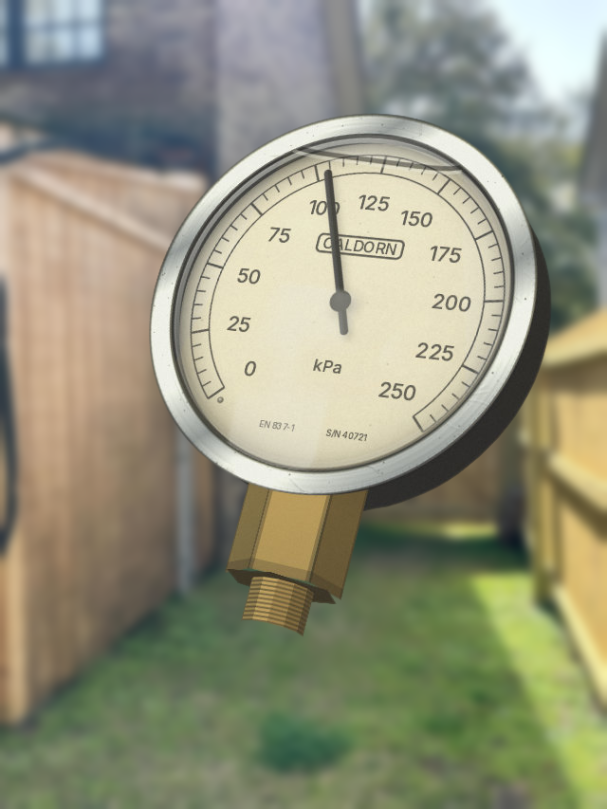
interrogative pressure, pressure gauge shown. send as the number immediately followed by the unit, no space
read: 105kPa
